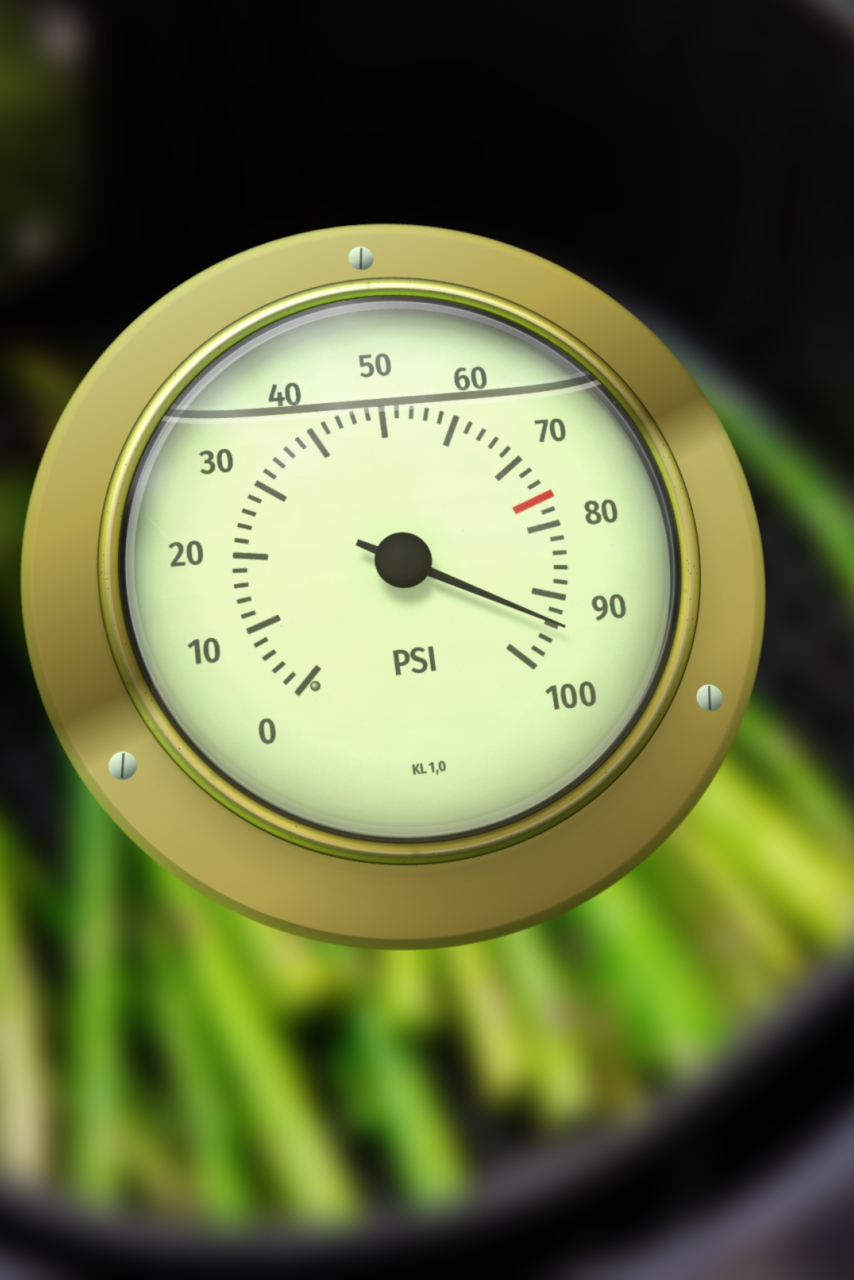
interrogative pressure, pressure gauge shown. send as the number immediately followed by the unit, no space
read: 94psi
